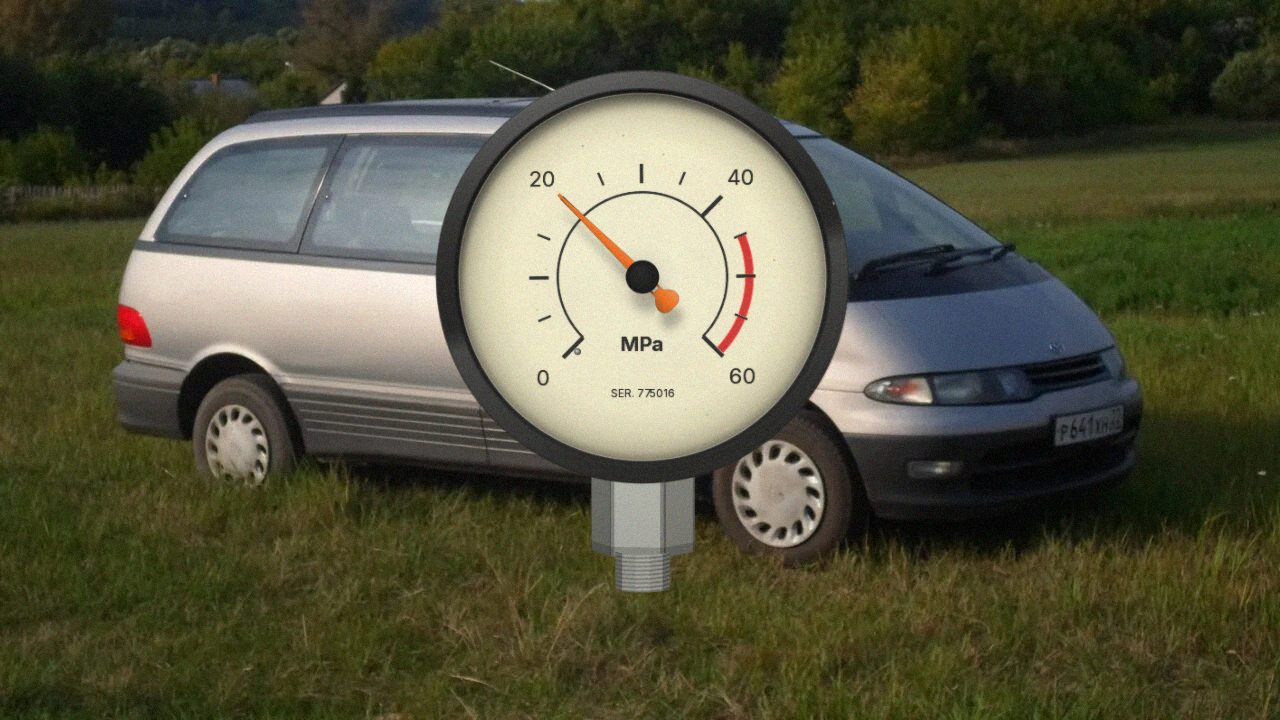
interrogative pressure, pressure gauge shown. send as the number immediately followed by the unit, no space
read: 20MPa
